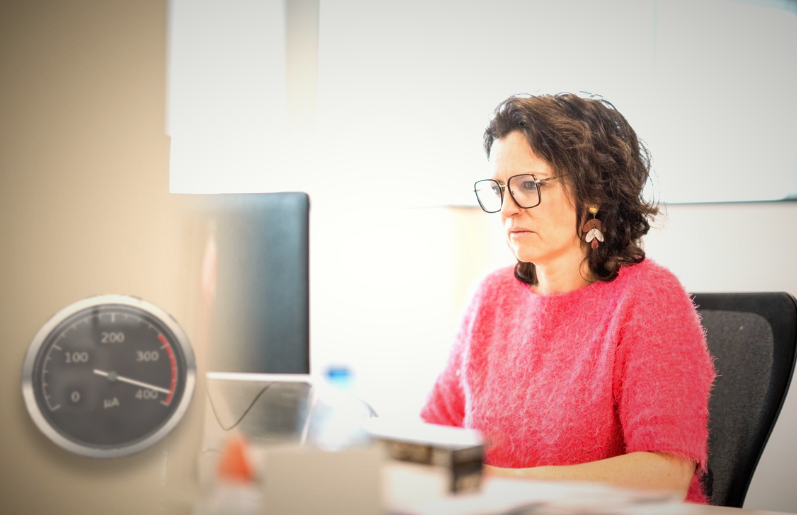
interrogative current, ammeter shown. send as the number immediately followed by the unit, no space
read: 380µA
